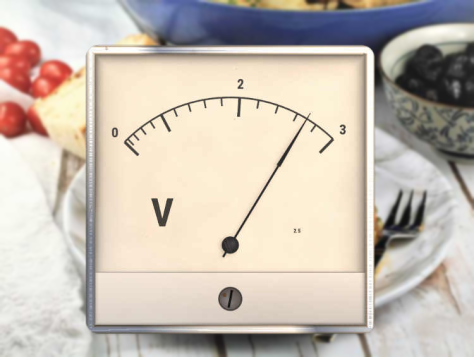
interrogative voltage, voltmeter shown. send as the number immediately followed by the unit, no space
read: 2.7V
